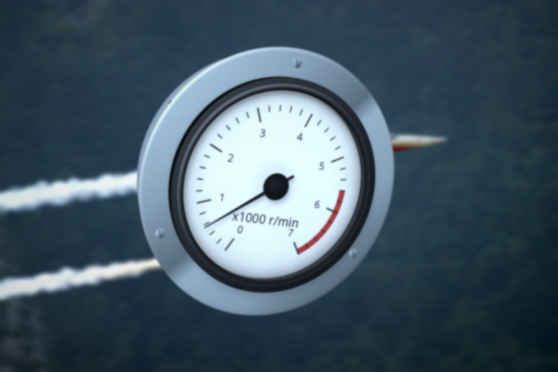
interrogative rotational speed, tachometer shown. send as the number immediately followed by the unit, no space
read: 600rpm
